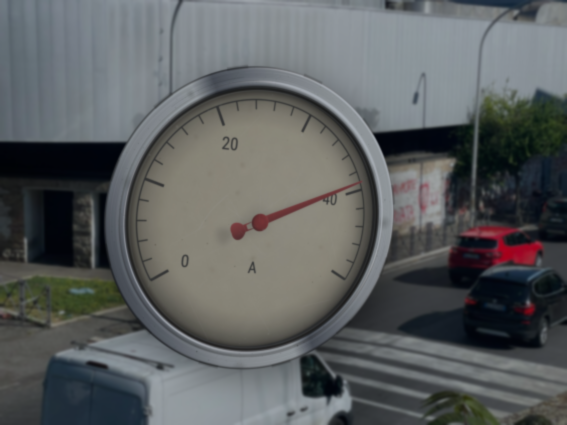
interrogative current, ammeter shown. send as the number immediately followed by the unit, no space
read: 39A
